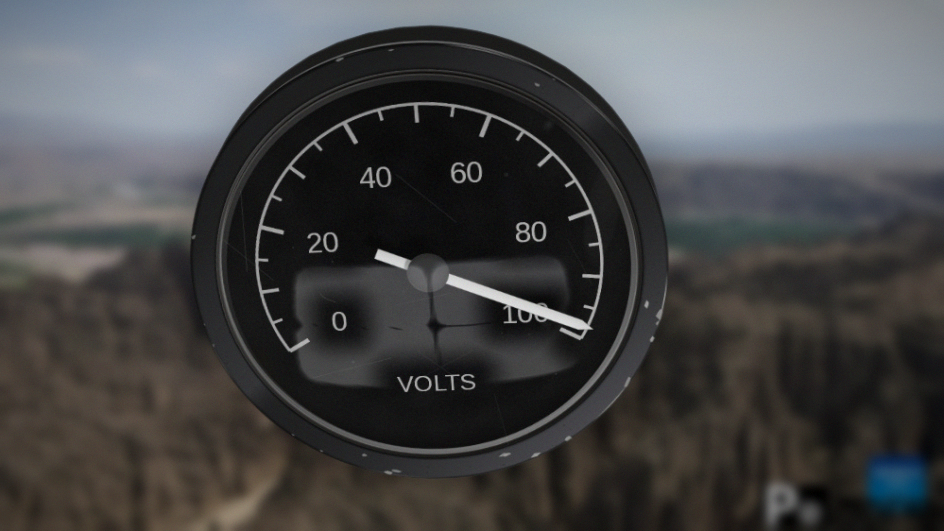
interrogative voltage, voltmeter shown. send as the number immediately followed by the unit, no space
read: 97.5V
